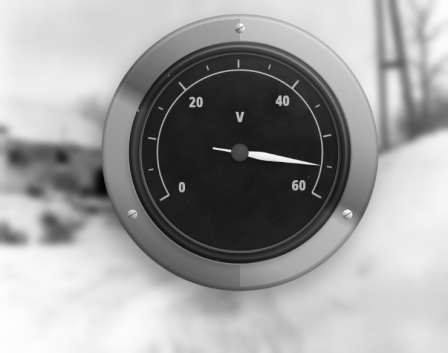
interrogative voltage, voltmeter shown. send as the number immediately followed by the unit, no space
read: 55V
